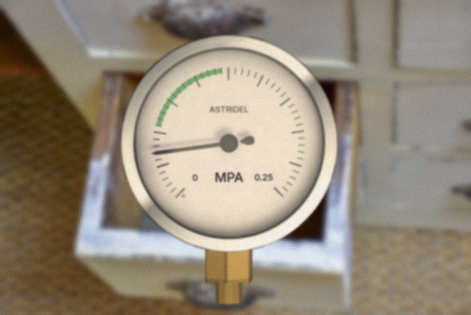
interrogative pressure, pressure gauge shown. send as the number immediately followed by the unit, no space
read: 0.035MPa
